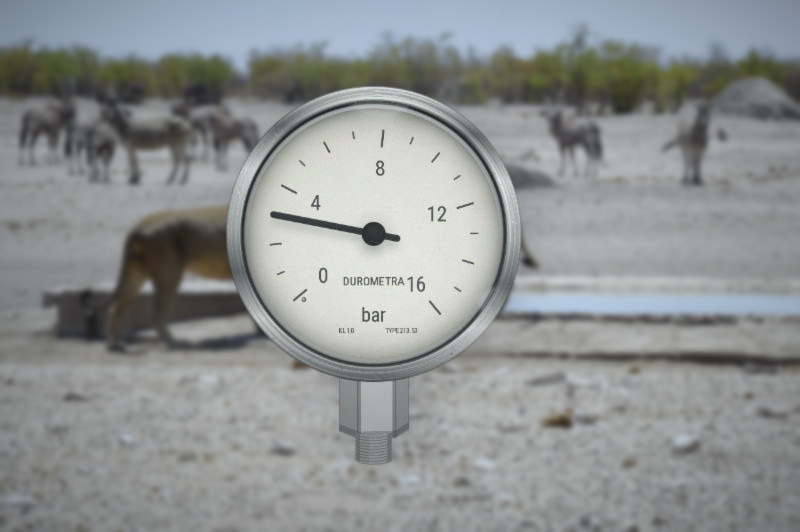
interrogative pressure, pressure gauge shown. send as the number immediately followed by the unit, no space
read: 3bar
